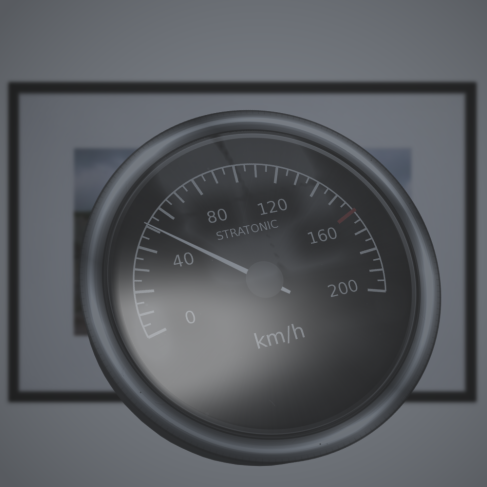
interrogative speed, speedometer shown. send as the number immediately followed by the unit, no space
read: 50km/h
